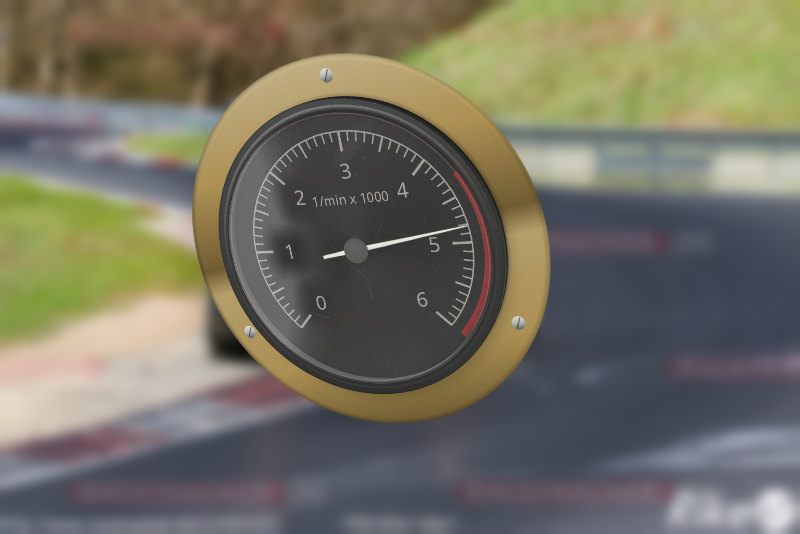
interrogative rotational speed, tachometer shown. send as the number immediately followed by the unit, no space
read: 4800rpm
